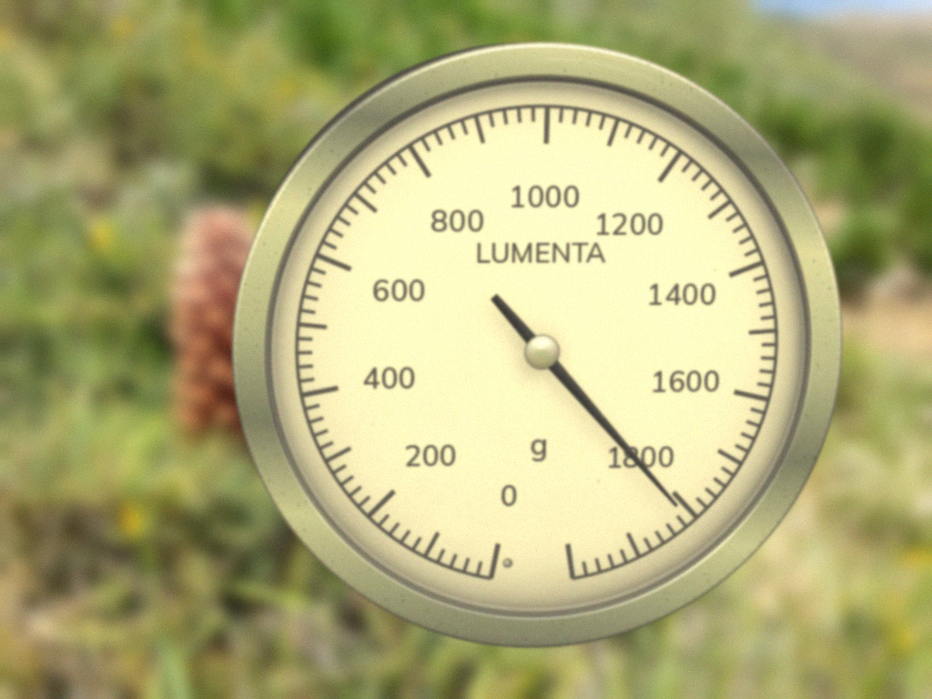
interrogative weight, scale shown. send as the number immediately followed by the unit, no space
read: 1810g
